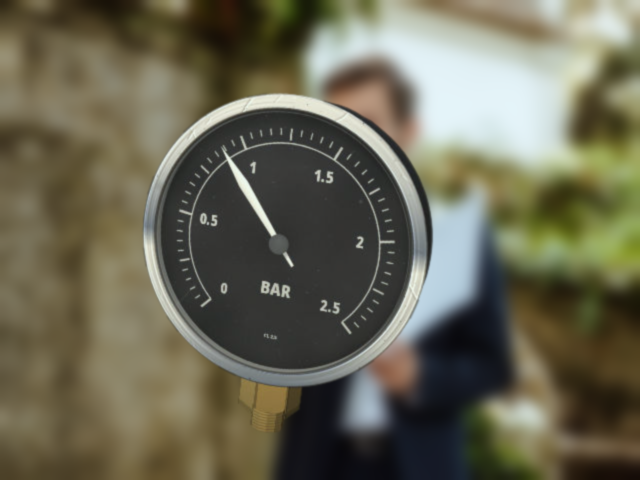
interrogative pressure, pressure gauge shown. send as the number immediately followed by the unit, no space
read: 0.9bar
